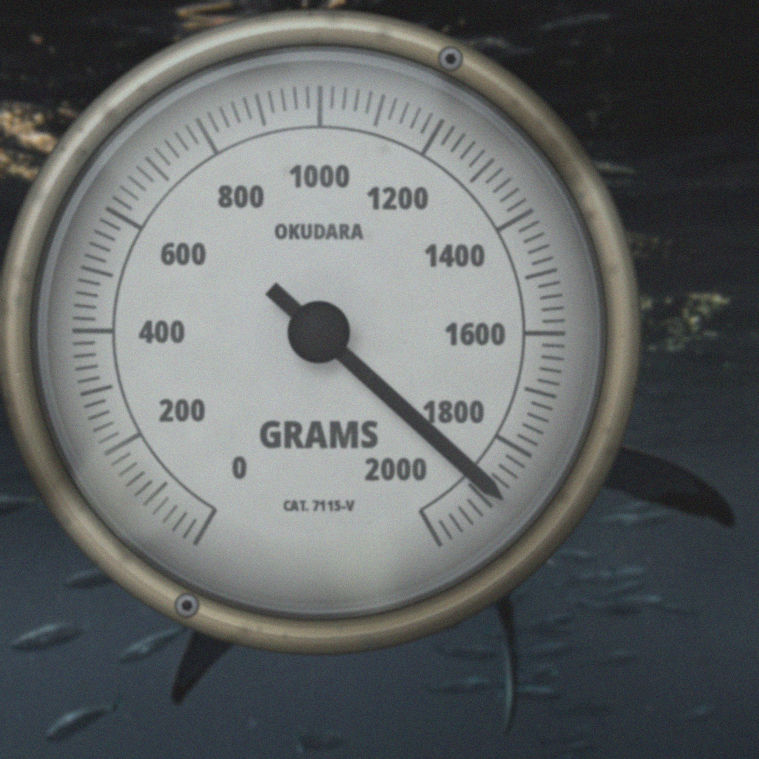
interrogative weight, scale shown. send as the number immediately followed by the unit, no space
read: 1880g
